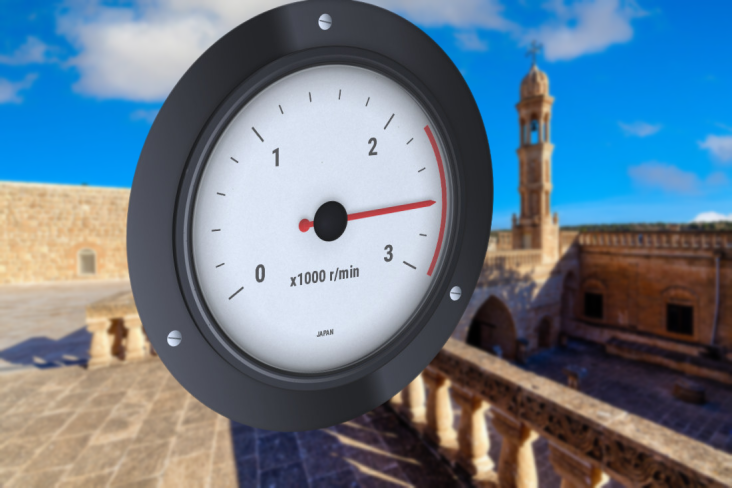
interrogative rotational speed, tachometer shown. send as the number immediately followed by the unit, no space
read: 2600rpm
